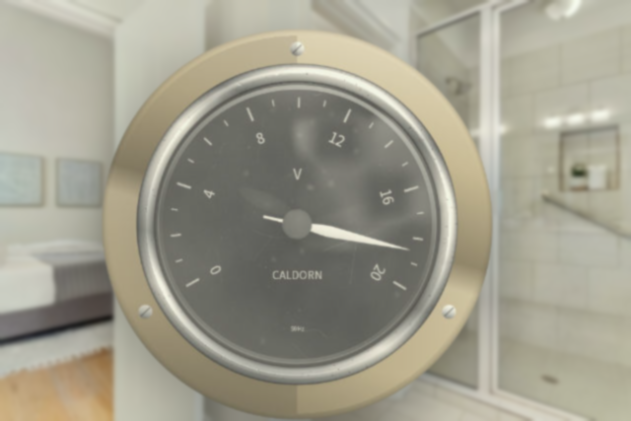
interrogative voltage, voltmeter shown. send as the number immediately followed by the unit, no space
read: 18.5V
